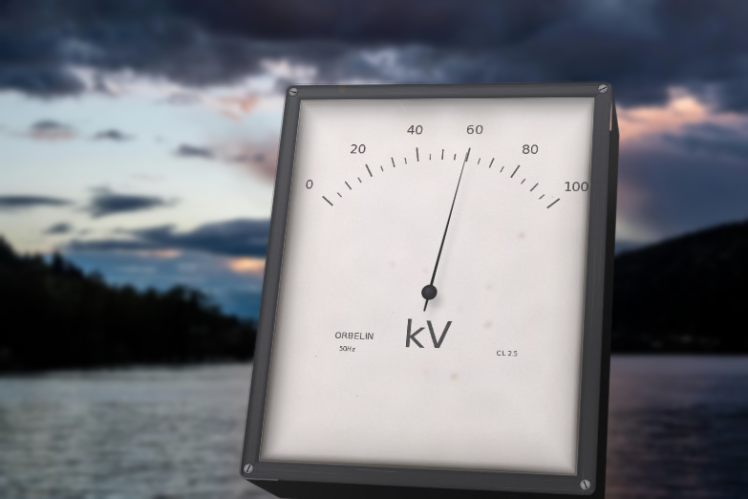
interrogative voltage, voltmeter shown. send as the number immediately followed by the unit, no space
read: 60kV
